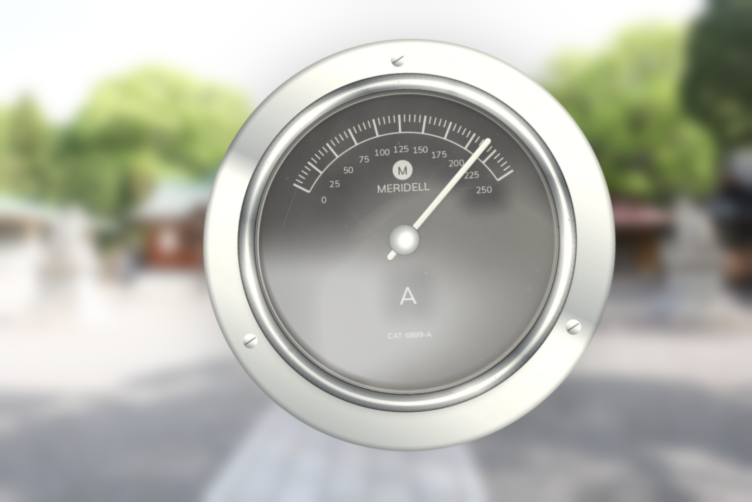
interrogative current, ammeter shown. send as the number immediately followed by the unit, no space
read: 215A
